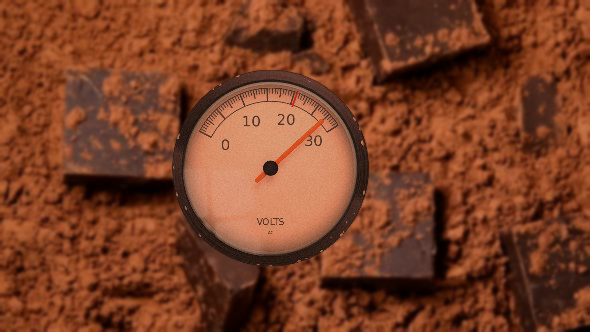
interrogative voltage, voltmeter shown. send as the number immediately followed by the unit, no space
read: 27.5V
